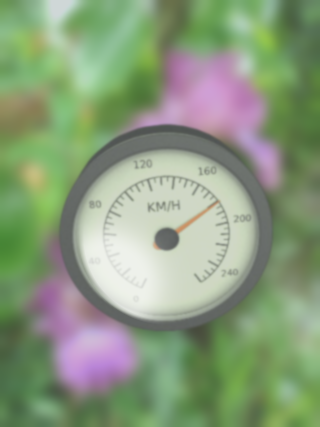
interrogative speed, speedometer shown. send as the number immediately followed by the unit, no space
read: 180km/h
